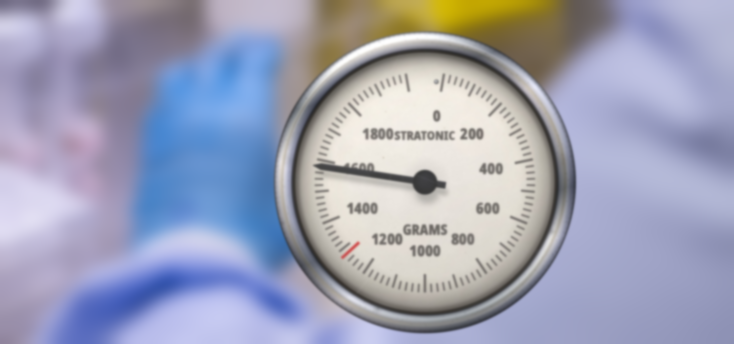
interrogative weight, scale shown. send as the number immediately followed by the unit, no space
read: 1580g
